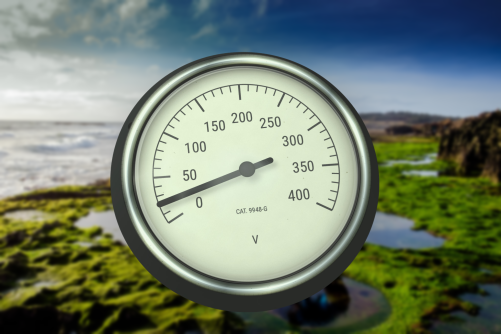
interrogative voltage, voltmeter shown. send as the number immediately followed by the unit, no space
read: 20V
